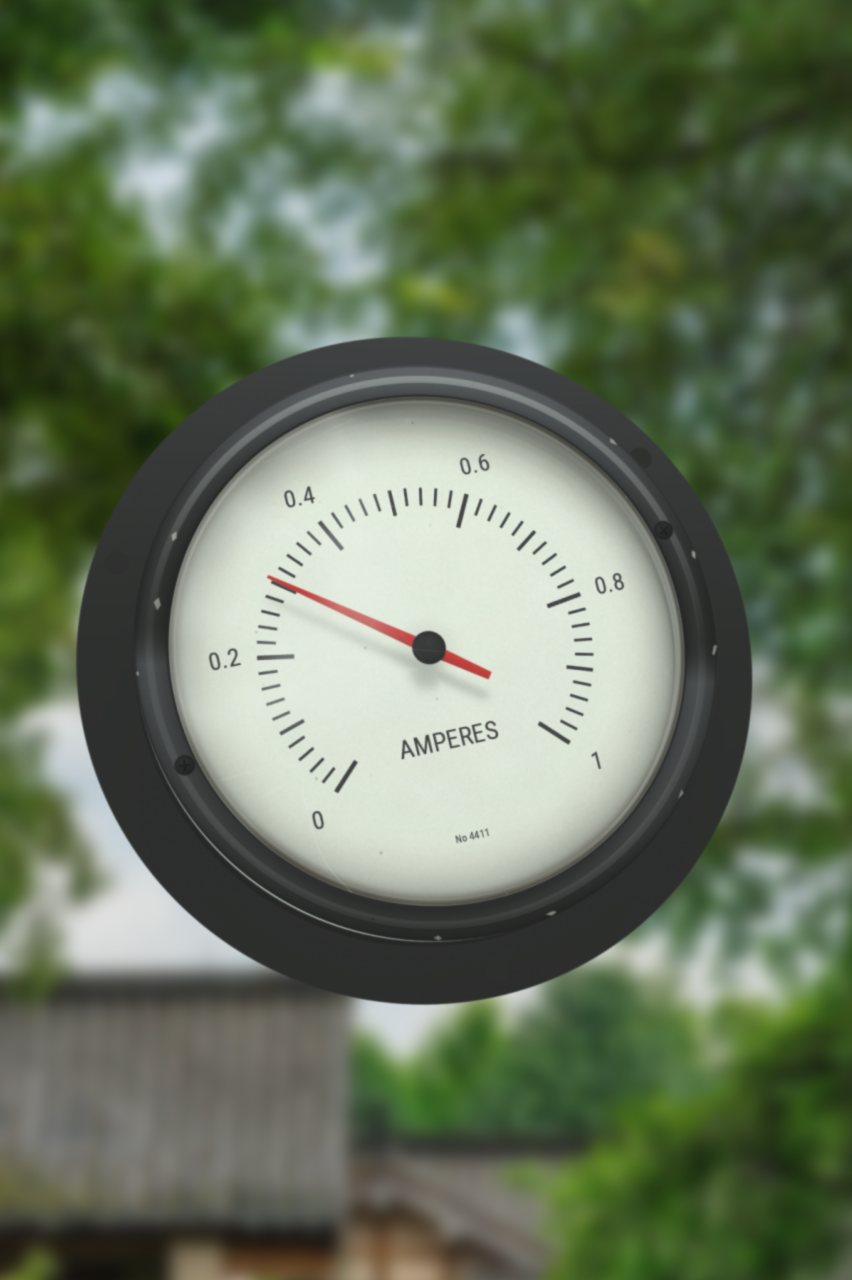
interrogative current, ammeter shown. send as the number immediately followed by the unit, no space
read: 0.3A
